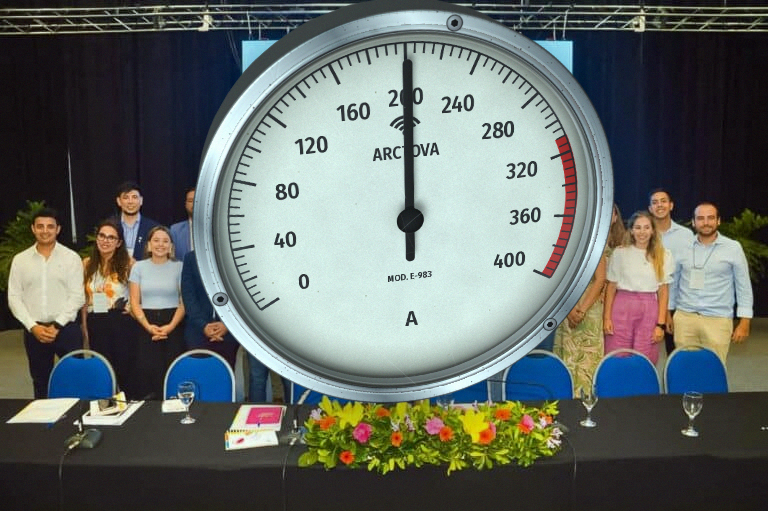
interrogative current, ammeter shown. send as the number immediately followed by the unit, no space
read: 200A
